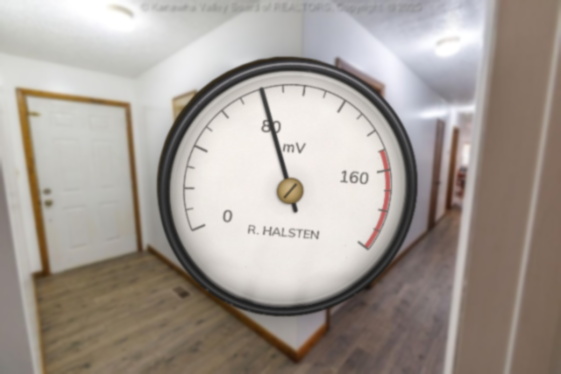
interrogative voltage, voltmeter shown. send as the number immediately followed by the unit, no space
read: 80mV
